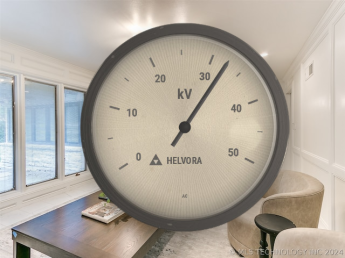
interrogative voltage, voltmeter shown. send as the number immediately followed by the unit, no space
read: 32.5kV
